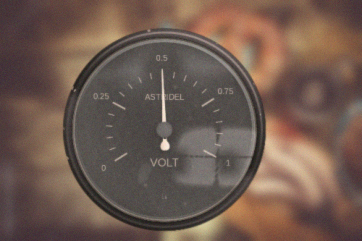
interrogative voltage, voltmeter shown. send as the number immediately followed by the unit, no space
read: 0.5V
